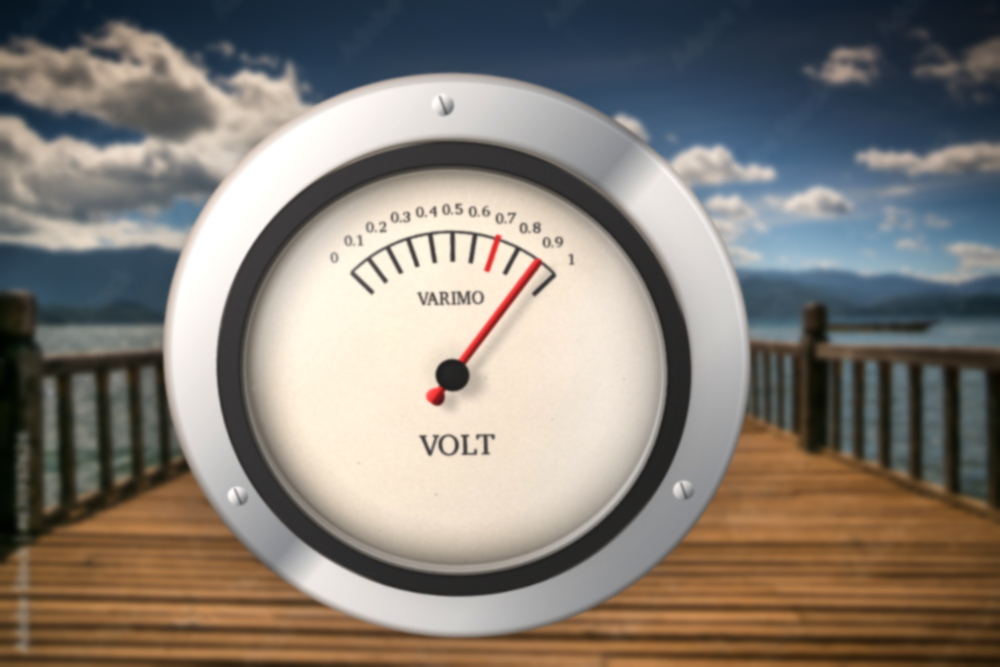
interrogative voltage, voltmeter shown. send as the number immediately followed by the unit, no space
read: 0.9V
